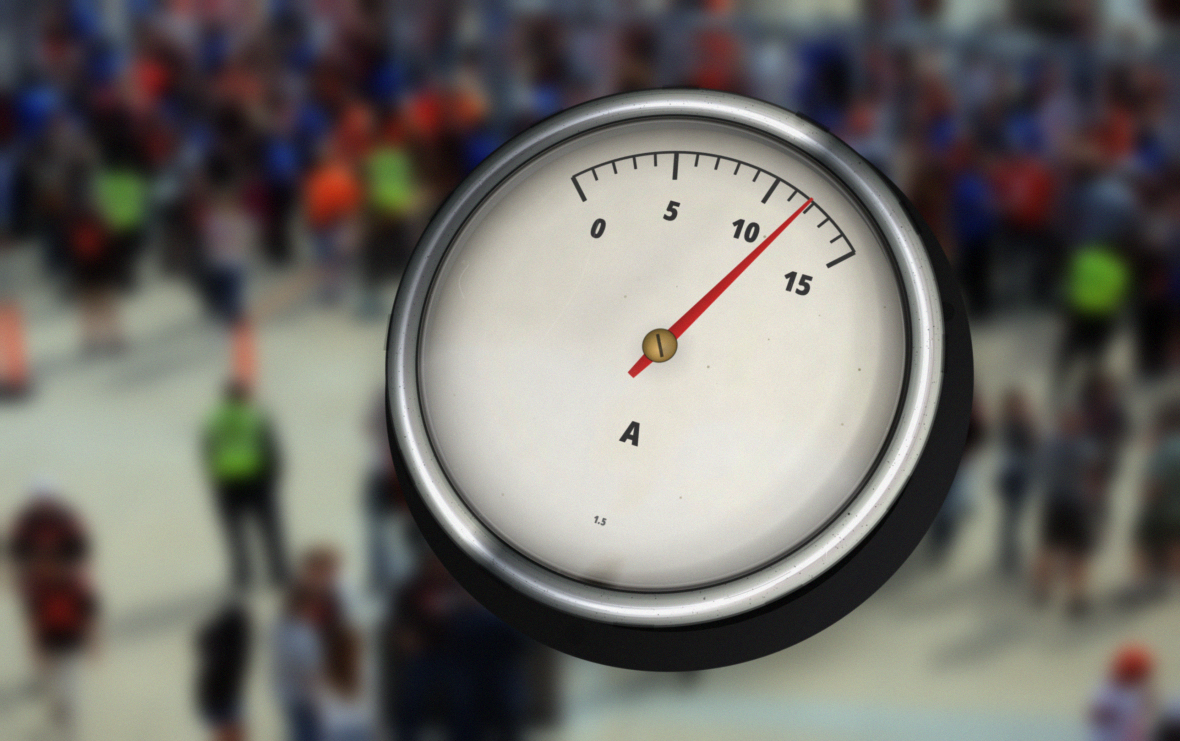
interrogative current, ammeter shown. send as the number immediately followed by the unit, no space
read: 12A
